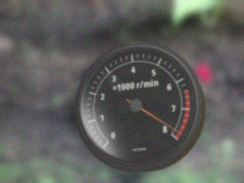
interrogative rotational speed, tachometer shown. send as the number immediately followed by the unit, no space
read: 7800rpm
